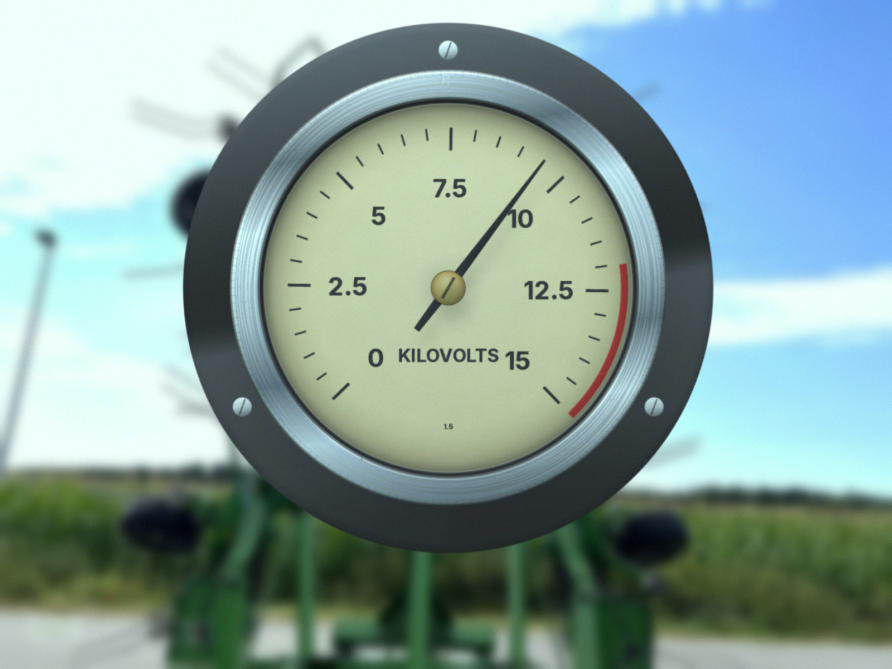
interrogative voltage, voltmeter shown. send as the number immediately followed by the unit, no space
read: 9.5kV
